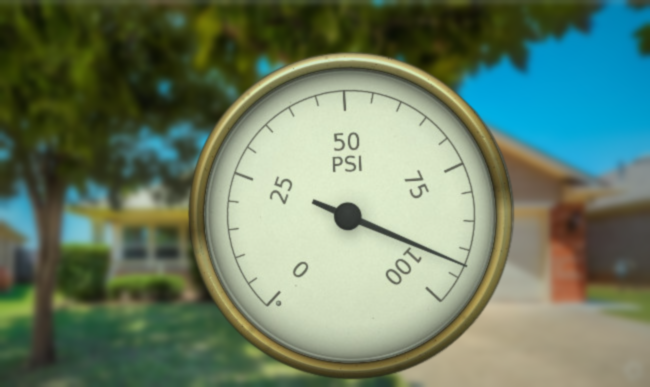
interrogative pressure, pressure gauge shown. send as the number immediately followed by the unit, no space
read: 92.5psi
